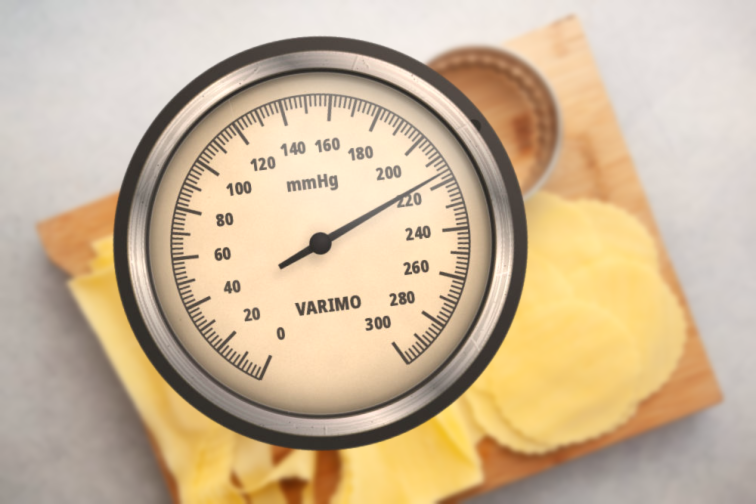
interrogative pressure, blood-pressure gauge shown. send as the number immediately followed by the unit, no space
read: 216mmHg
